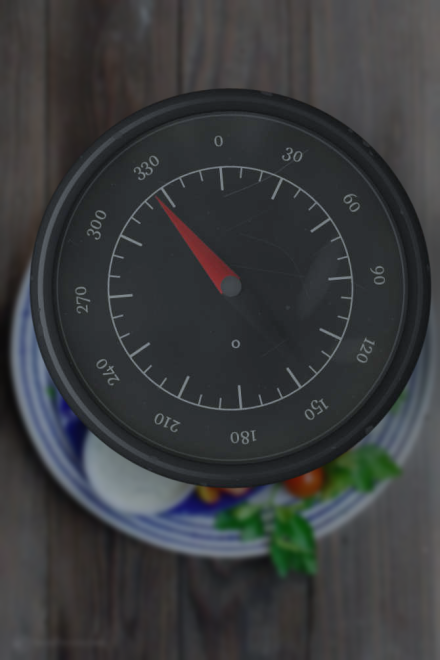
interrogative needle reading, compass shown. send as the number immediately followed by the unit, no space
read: 325°
